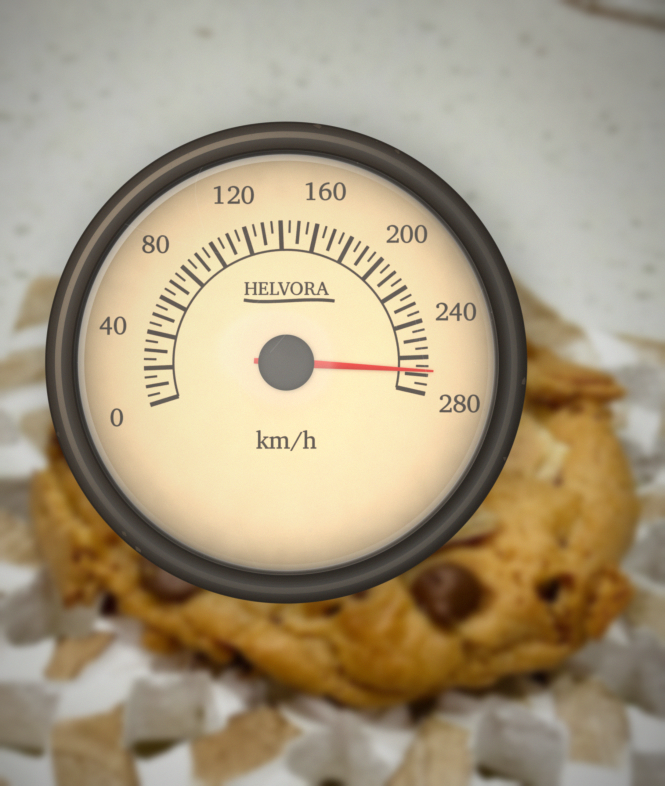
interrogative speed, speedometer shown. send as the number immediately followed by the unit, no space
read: 267.5km/h
